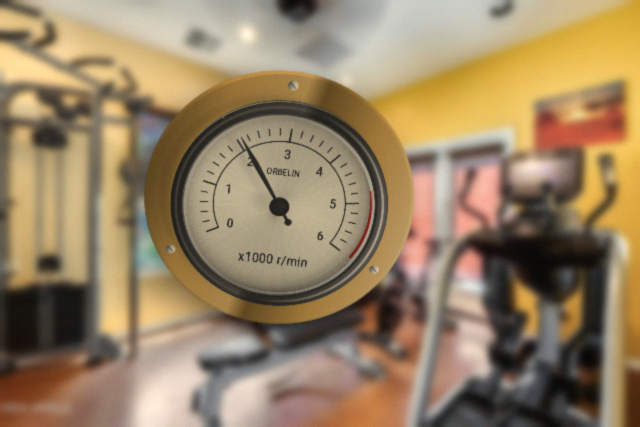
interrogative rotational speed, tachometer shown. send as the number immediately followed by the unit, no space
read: 2100rpm
